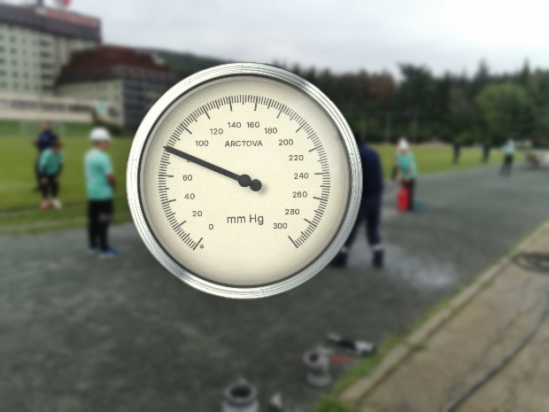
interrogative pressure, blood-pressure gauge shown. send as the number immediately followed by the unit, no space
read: 80mmHg
